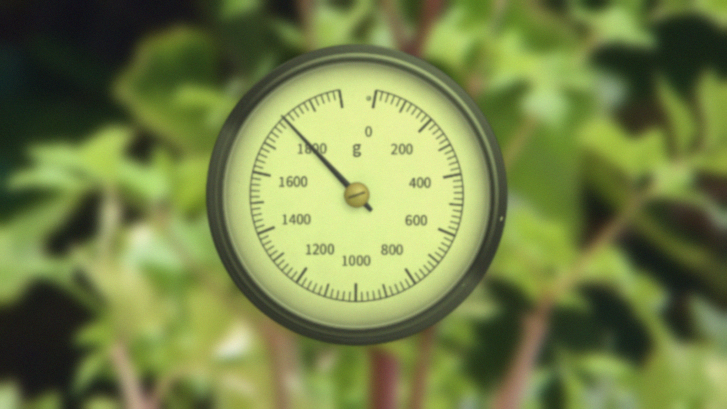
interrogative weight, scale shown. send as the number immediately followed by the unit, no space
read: 1800g
